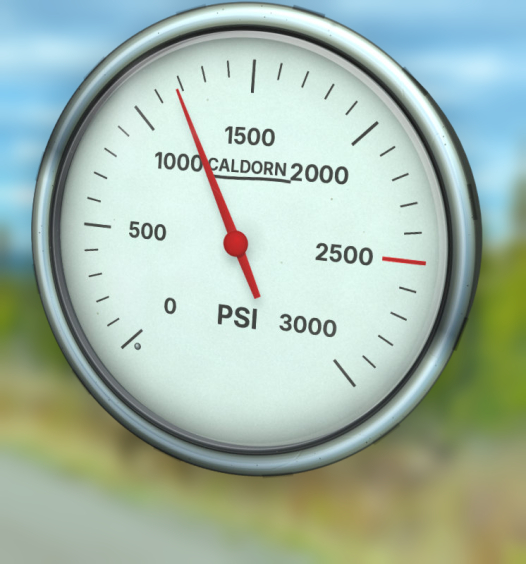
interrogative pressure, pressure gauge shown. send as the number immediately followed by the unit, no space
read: 1200psi
